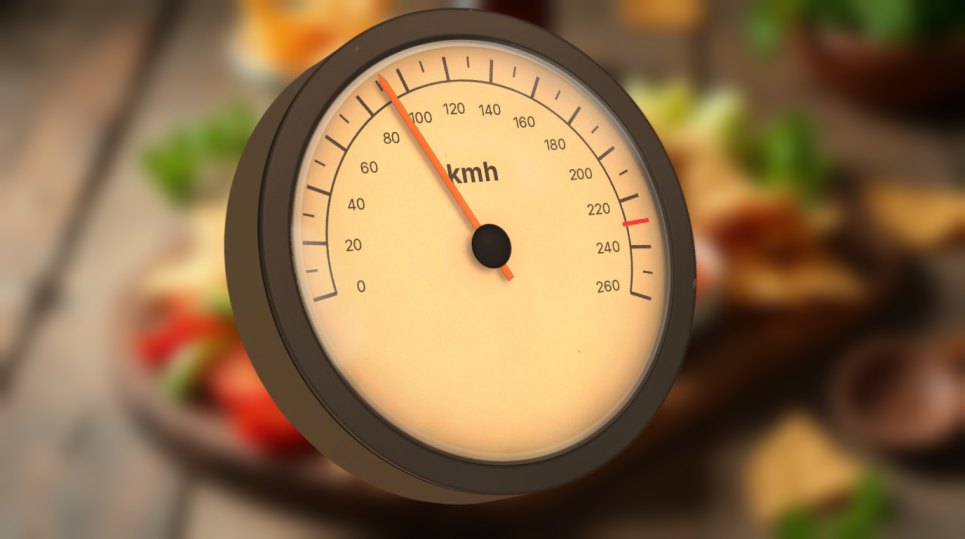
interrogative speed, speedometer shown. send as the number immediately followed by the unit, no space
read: 90km/h
